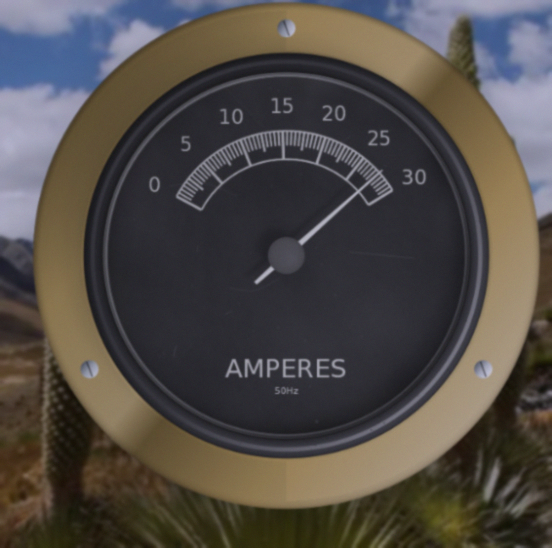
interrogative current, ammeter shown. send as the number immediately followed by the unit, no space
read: 27.5A
